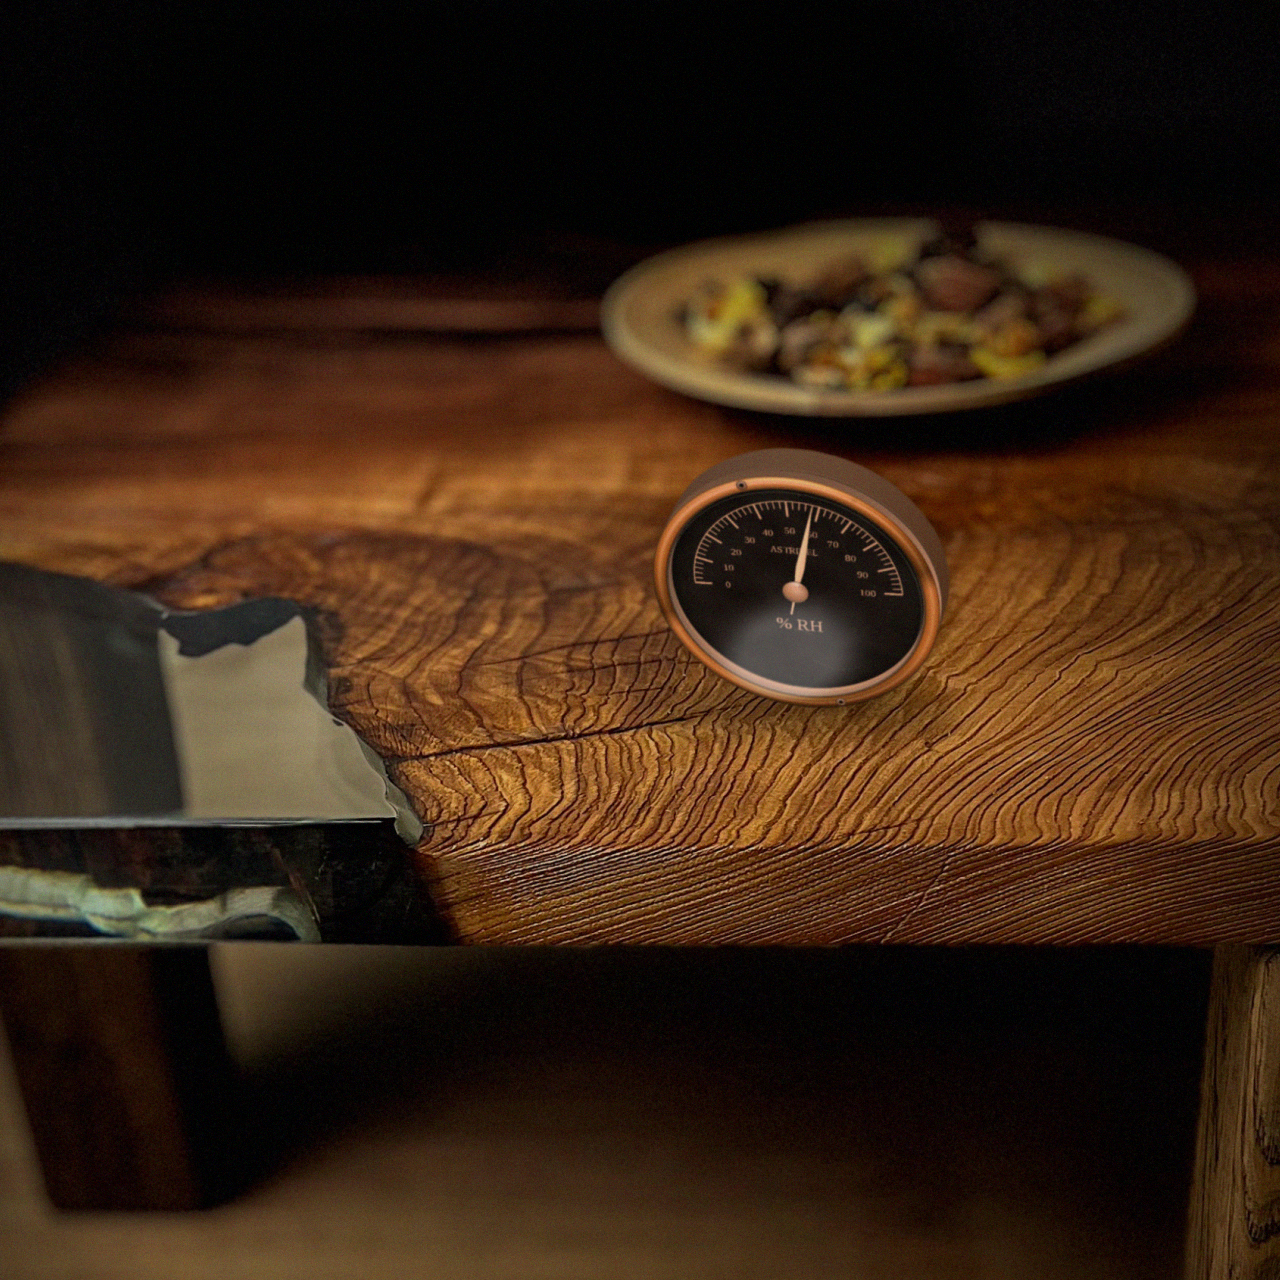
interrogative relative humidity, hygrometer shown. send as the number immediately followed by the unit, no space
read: 58%
